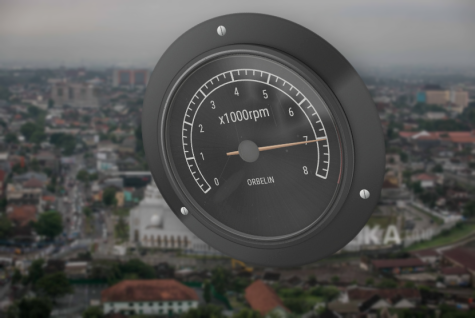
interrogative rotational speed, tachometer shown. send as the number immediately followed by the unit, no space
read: 7000rpm
